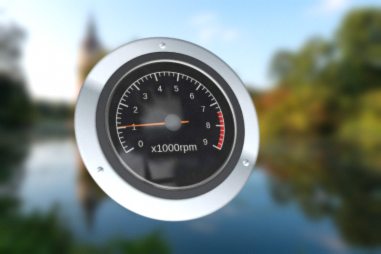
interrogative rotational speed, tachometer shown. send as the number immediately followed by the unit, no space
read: 1000rpm
